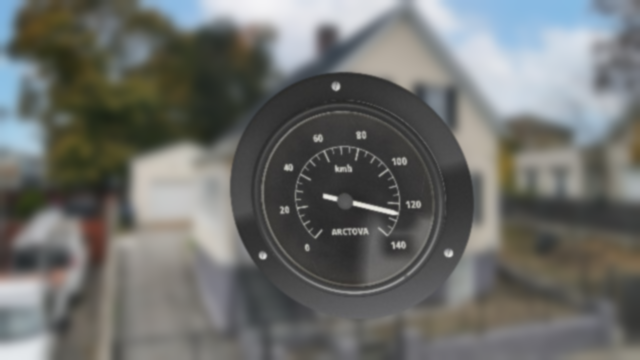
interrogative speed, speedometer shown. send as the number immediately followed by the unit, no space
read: 125km/h
